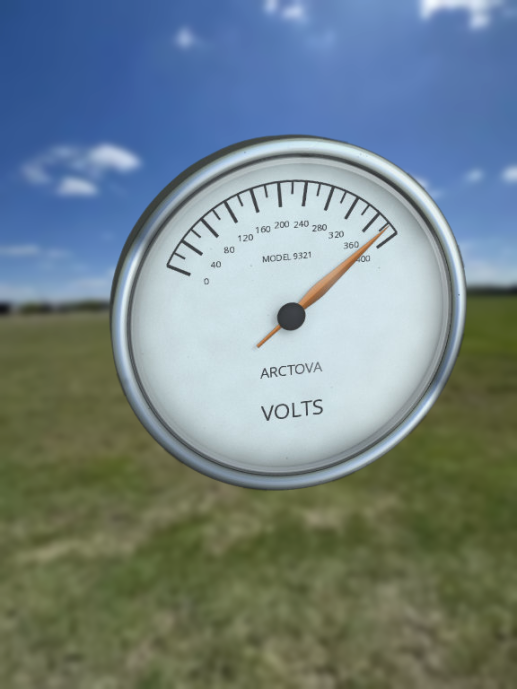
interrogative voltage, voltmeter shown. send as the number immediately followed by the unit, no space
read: 380V
